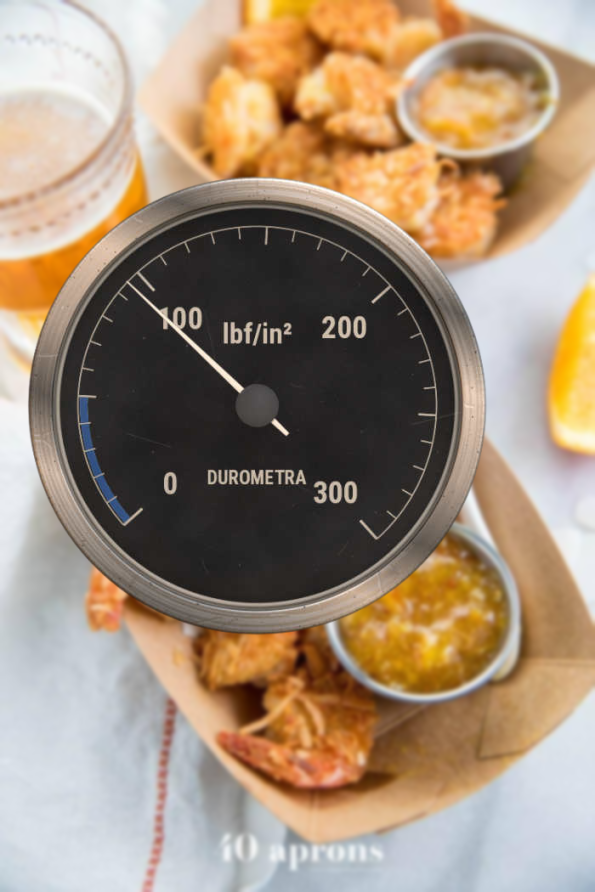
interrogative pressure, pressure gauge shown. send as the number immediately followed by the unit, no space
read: 95psi
